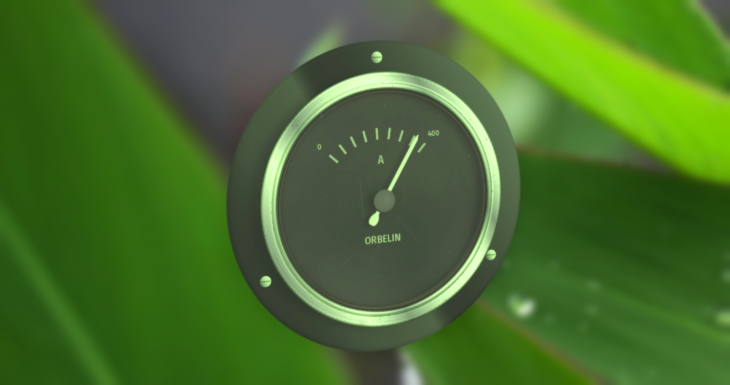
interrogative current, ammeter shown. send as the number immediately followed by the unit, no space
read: 350A
